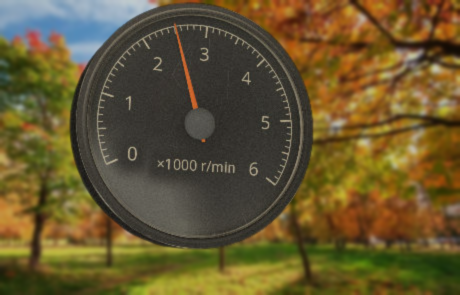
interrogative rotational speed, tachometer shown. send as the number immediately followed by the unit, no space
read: 2500rpm
